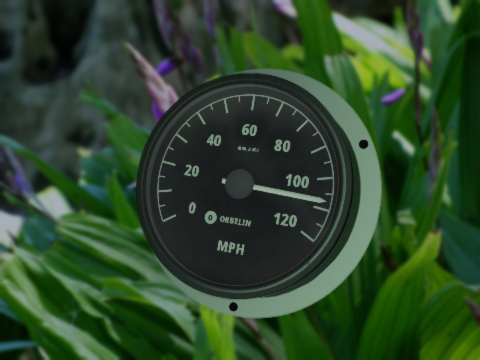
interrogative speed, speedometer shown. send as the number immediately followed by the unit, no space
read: 107.5mph
